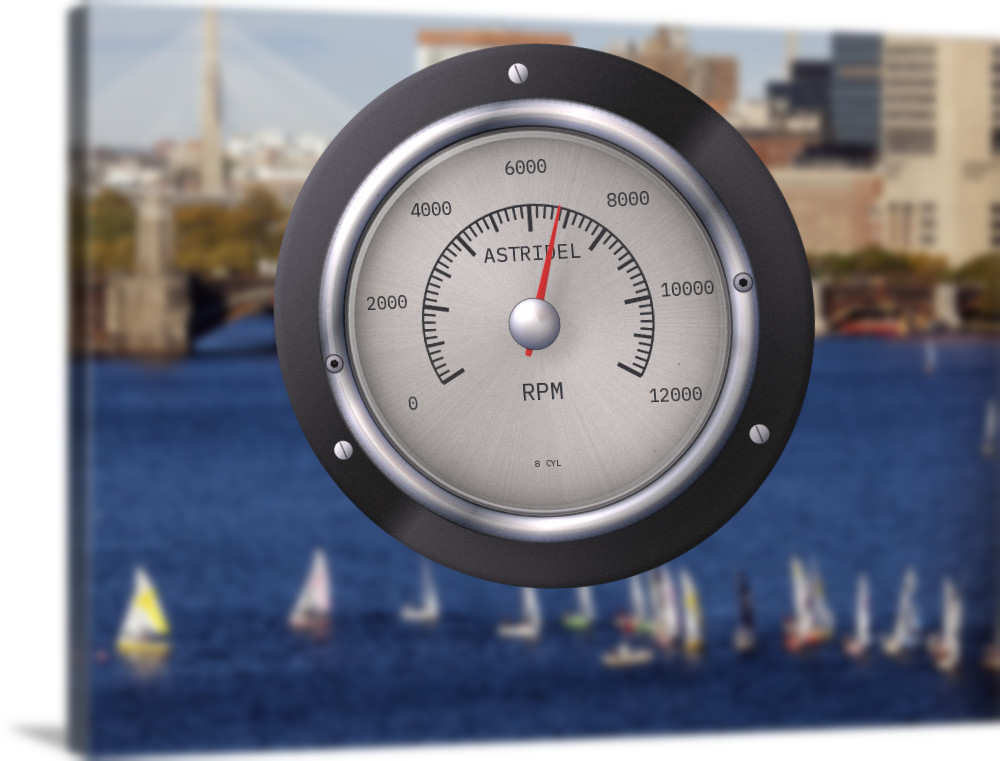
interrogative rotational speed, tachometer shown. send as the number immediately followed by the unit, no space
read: 6800rpm
